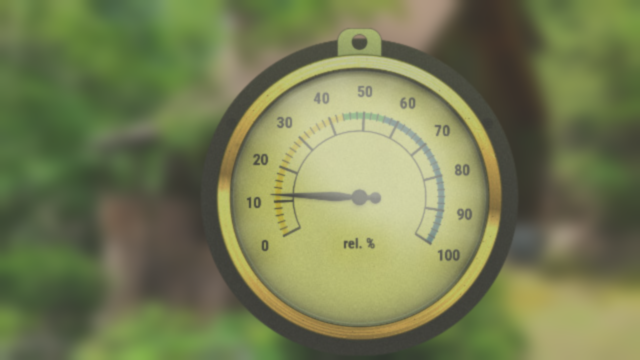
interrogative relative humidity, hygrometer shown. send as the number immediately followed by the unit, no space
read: 12%
